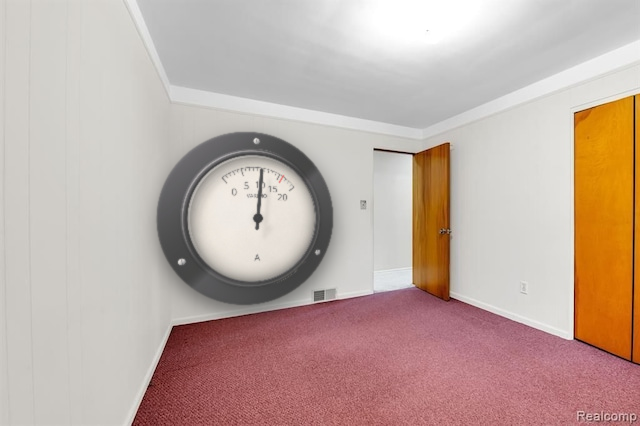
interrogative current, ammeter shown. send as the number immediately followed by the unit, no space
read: 10A
